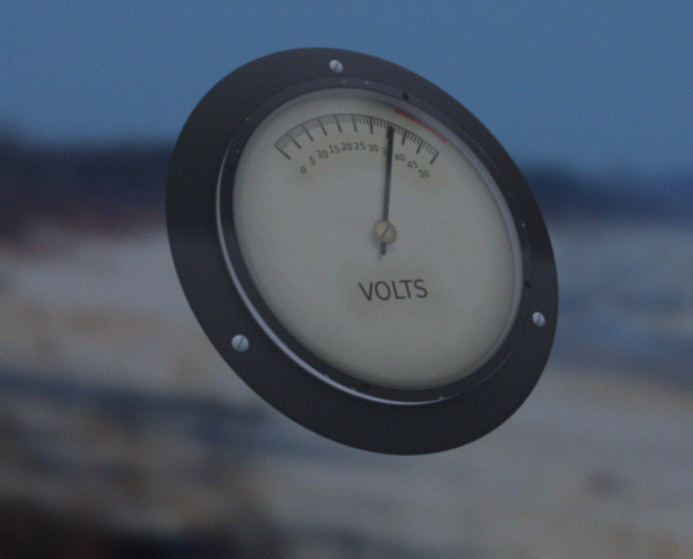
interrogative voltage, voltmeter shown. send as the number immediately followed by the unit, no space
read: 35V
